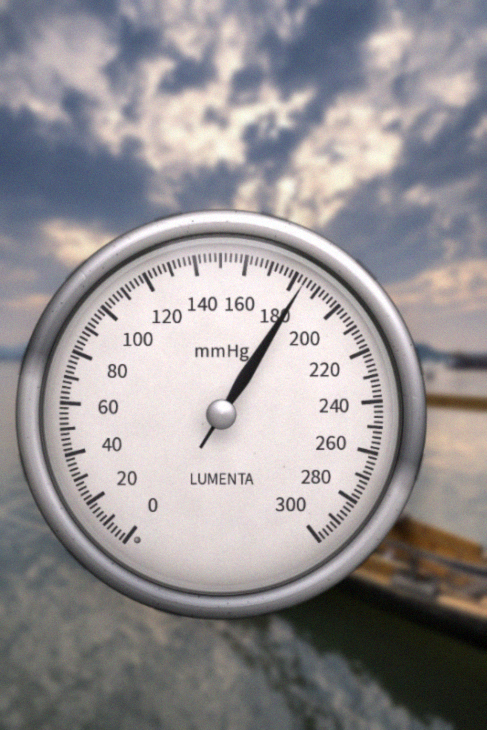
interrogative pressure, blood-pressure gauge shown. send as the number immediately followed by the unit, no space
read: 184mmHg
